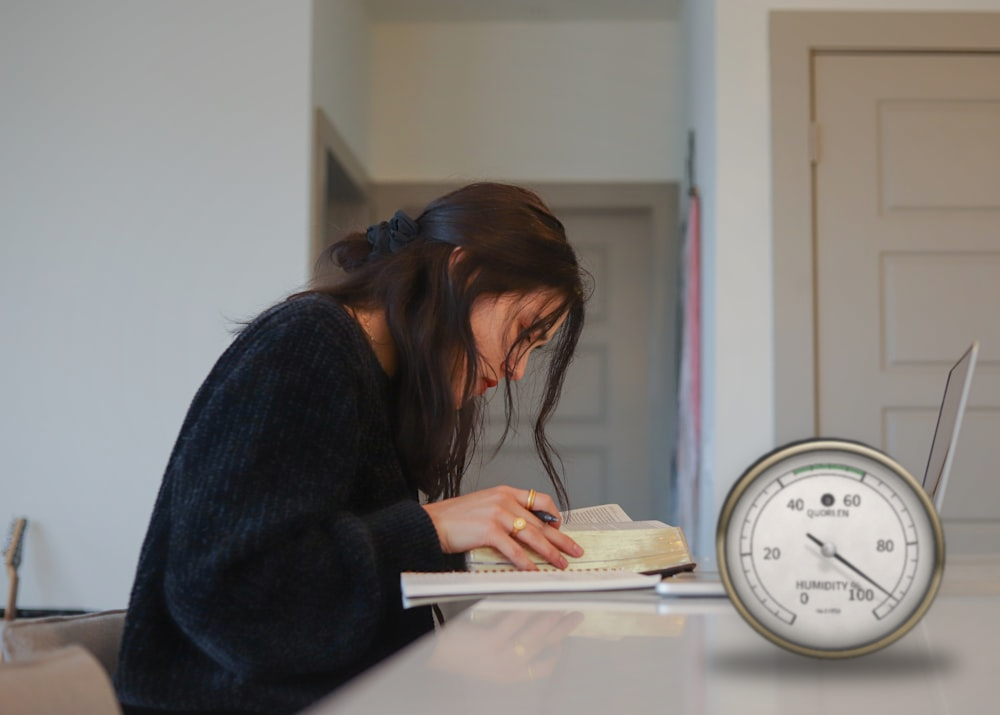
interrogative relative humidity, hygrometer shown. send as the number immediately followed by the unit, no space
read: 94%
